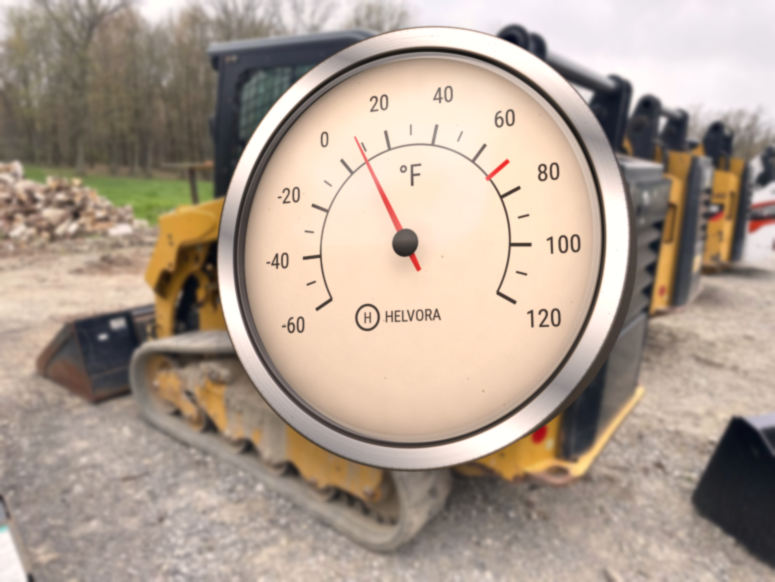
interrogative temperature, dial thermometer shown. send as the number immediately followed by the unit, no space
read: 10°F
